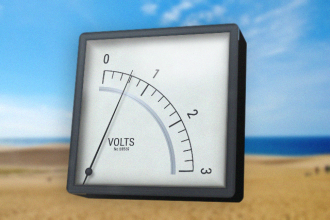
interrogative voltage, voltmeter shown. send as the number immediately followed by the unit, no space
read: 0.6V
